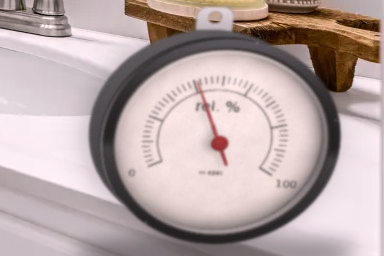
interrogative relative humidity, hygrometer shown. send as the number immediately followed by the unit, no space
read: 40%
